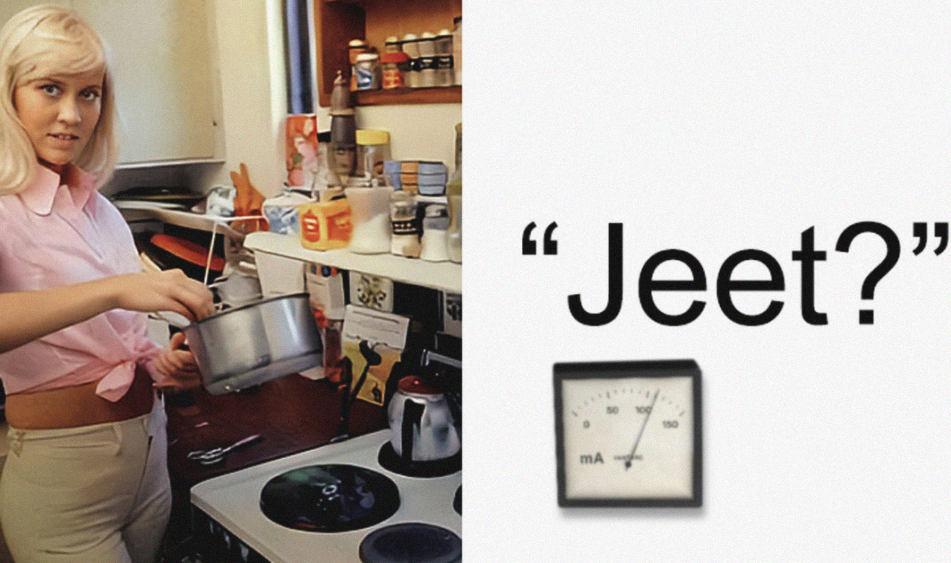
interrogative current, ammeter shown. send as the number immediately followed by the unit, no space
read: 110mA
